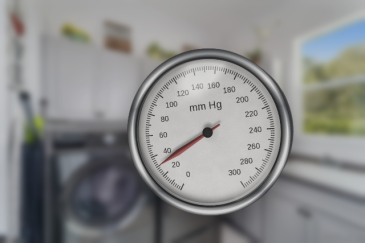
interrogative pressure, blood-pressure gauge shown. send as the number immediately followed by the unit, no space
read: 30mmHg
